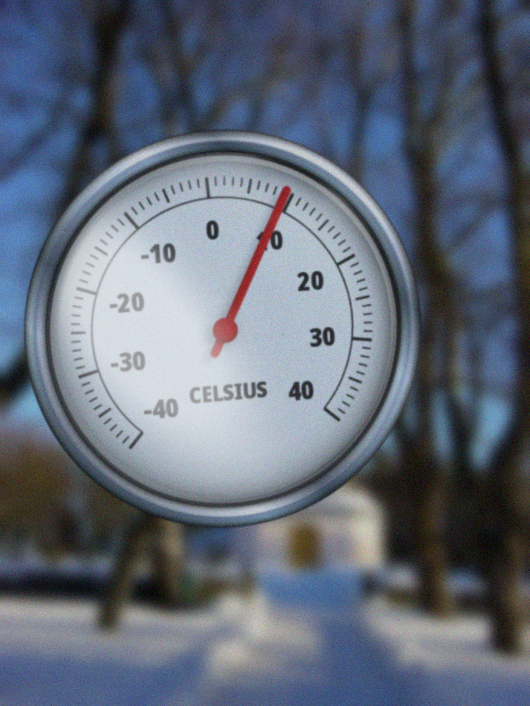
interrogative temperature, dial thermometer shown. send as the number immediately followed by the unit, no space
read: 9°C
